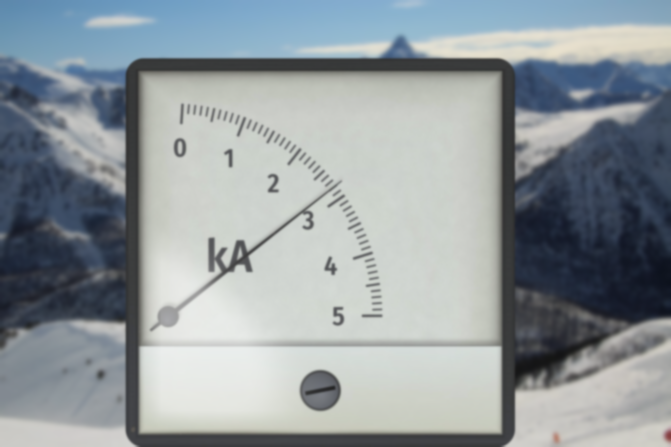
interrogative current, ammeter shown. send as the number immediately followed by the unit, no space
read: 2.8kA
